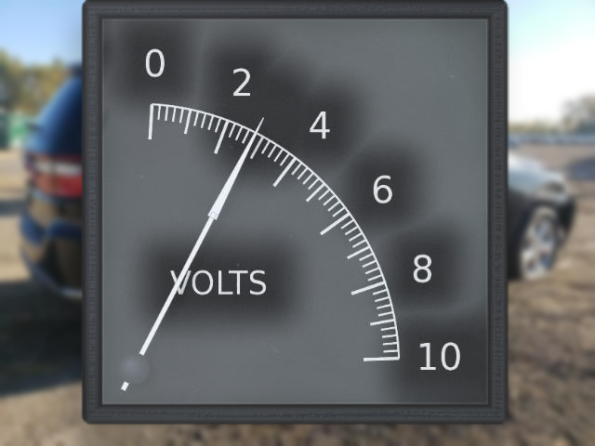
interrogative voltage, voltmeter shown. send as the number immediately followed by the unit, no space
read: 2.8V
